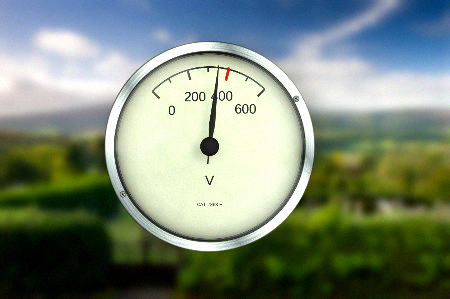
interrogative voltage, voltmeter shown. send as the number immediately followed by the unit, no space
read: 350V
